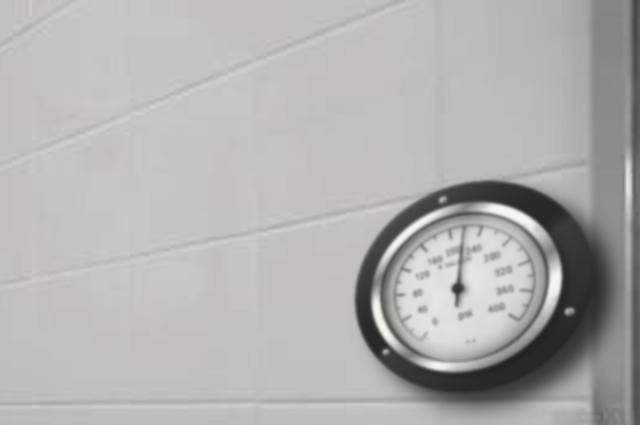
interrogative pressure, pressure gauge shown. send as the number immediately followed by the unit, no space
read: 220psi
